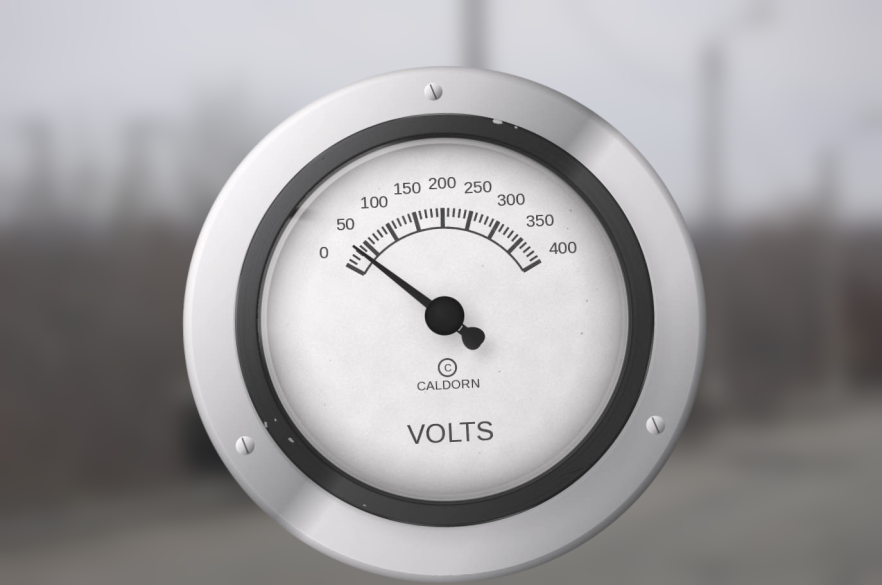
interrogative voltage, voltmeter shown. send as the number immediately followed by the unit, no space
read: 30V
